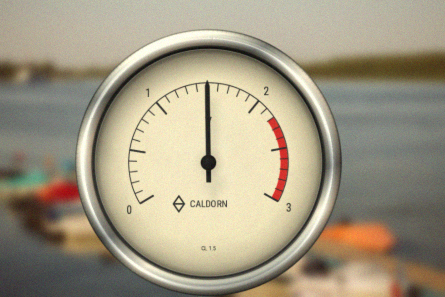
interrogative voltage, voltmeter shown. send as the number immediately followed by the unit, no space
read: 1.5V
